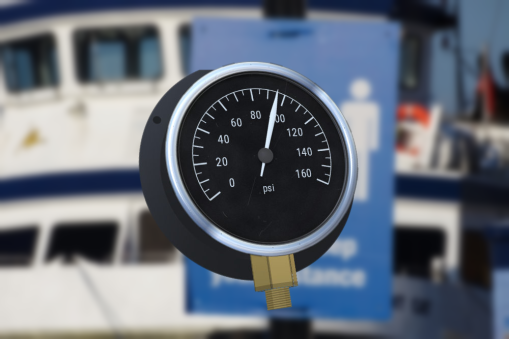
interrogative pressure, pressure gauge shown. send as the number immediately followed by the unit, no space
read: 95psi
